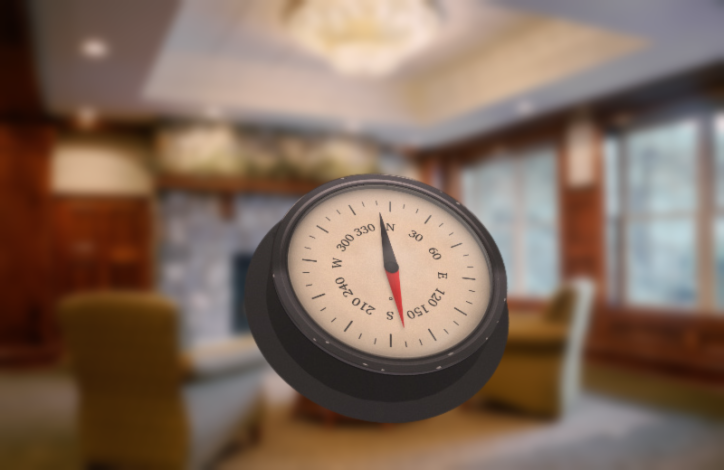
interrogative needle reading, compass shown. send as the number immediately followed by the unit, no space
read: 170°
